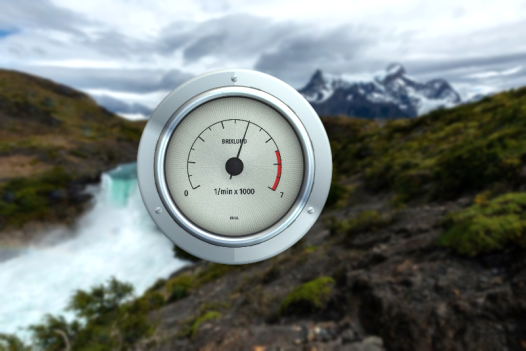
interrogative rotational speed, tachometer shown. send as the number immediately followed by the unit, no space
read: 4000rpm
